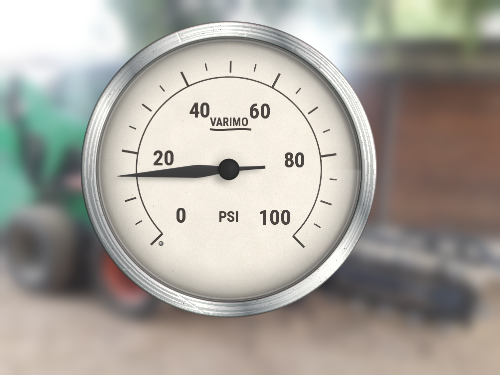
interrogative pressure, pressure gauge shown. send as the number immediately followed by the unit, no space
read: 15psi
